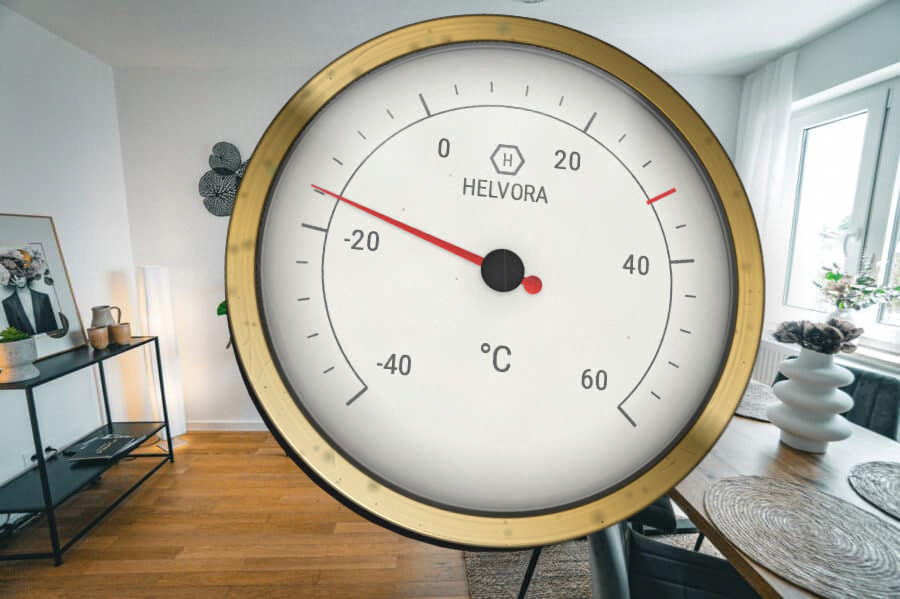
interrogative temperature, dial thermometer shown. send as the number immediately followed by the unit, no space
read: -16°C
